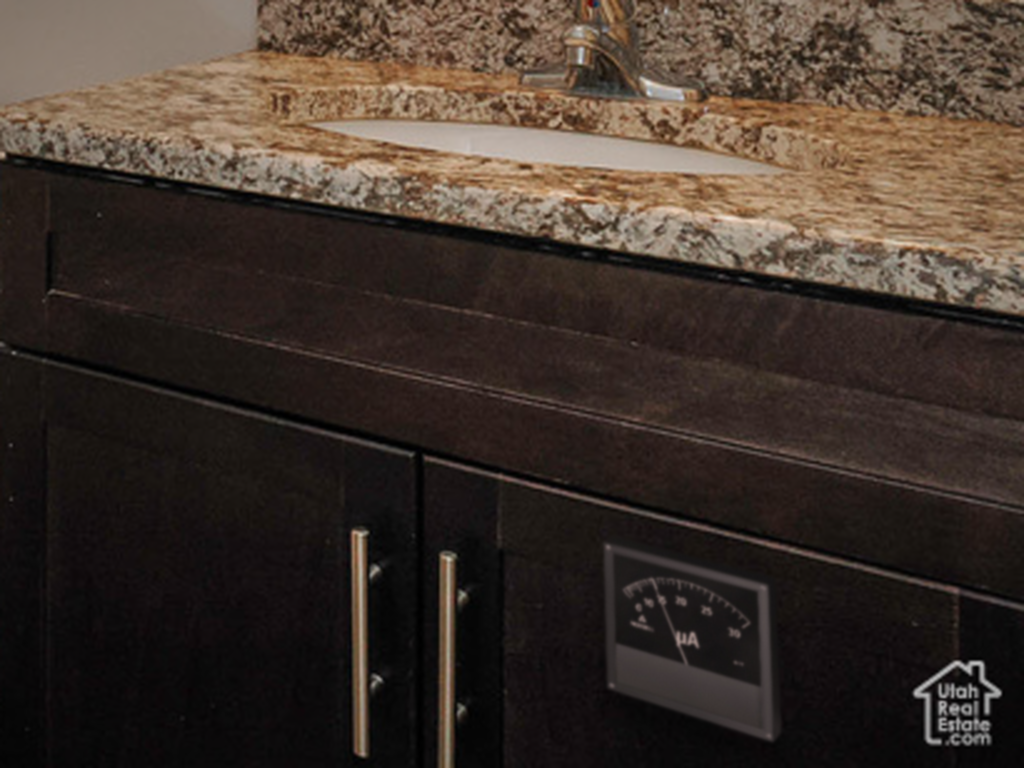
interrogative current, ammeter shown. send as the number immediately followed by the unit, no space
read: 15µA
